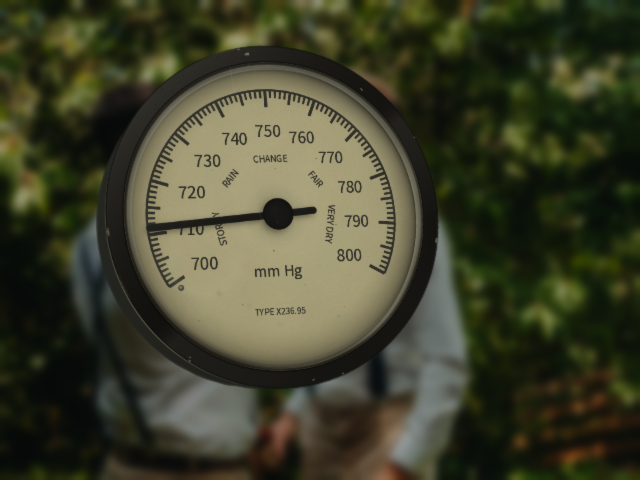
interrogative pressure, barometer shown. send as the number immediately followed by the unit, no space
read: 711mmHg
